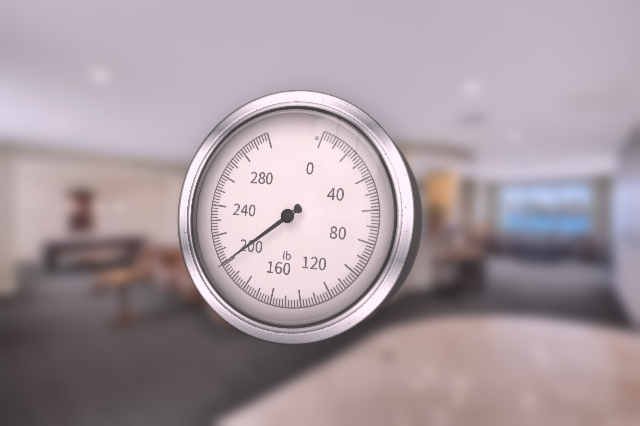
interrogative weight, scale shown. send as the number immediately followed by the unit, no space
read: 200lb
